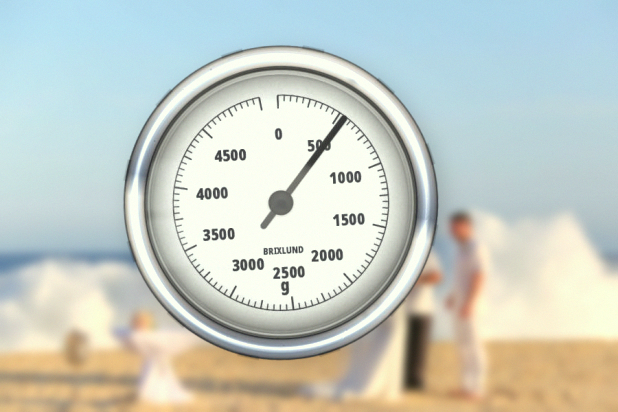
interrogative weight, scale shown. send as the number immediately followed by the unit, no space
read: 550g
